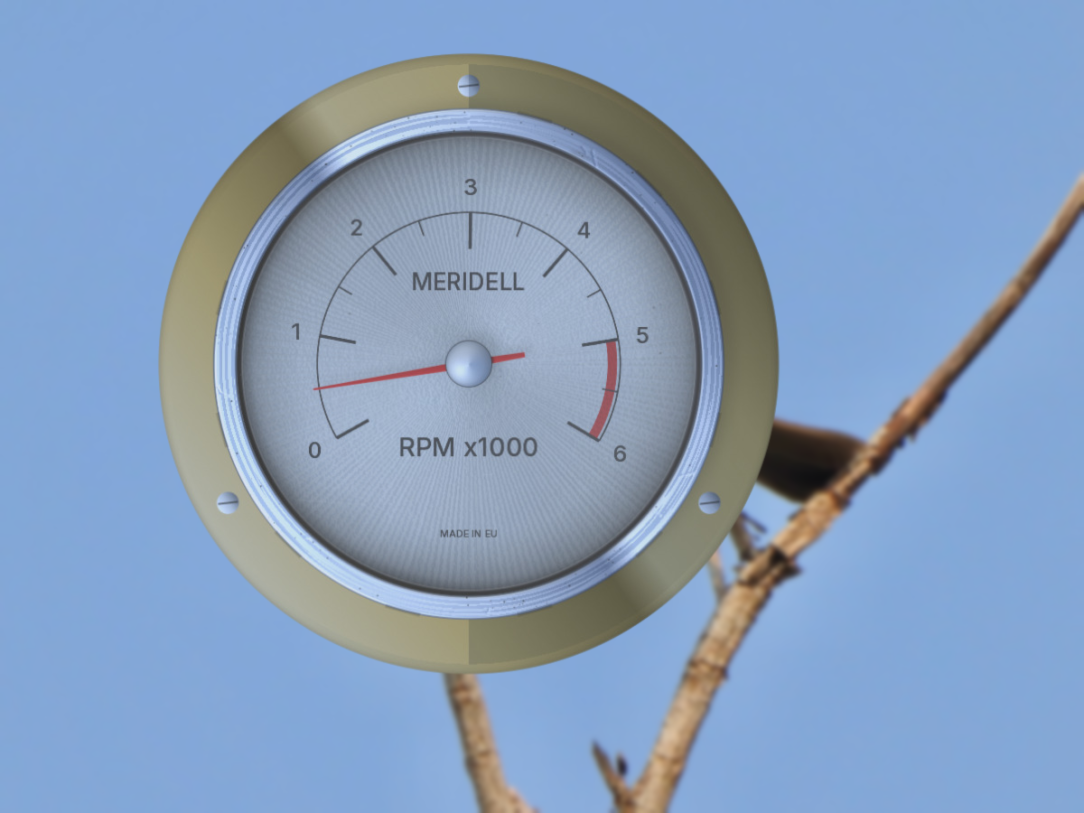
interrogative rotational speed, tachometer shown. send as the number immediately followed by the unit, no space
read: 500rpm
